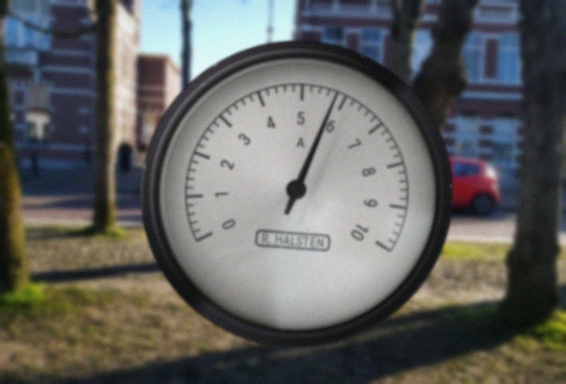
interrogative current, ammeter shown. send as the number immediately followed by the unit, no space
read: 5.8A
